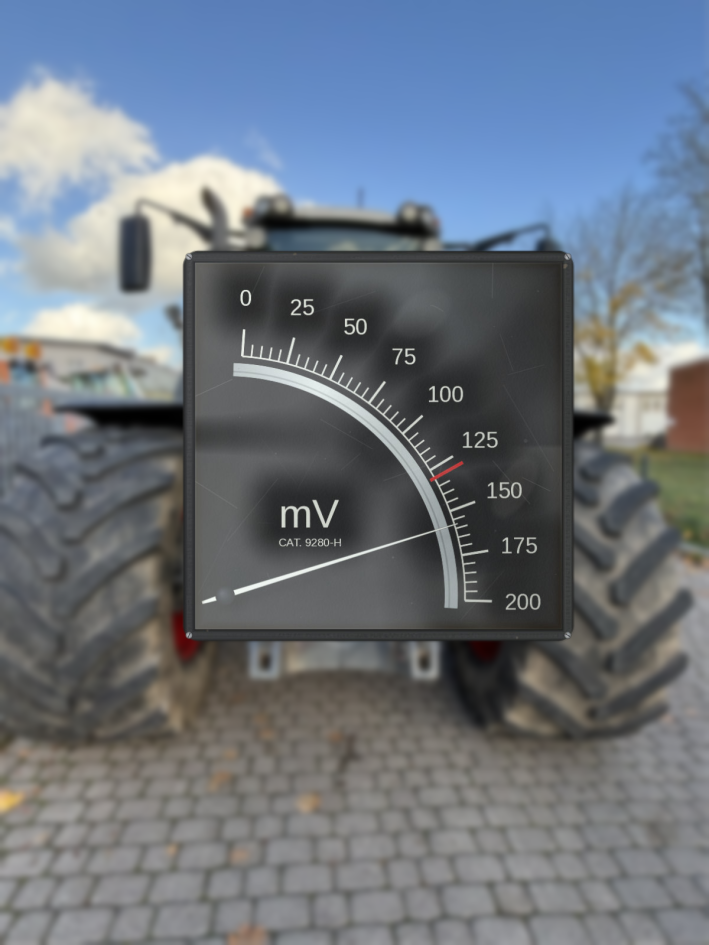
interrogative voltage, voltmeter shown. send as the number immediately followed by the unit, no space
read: 157.5mV
